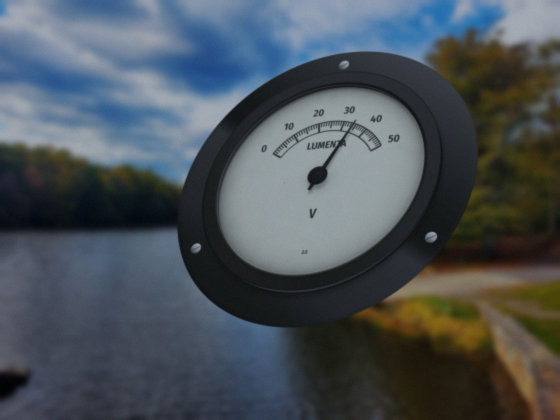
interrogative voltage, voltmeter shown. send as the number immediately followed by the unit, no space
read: 35V
